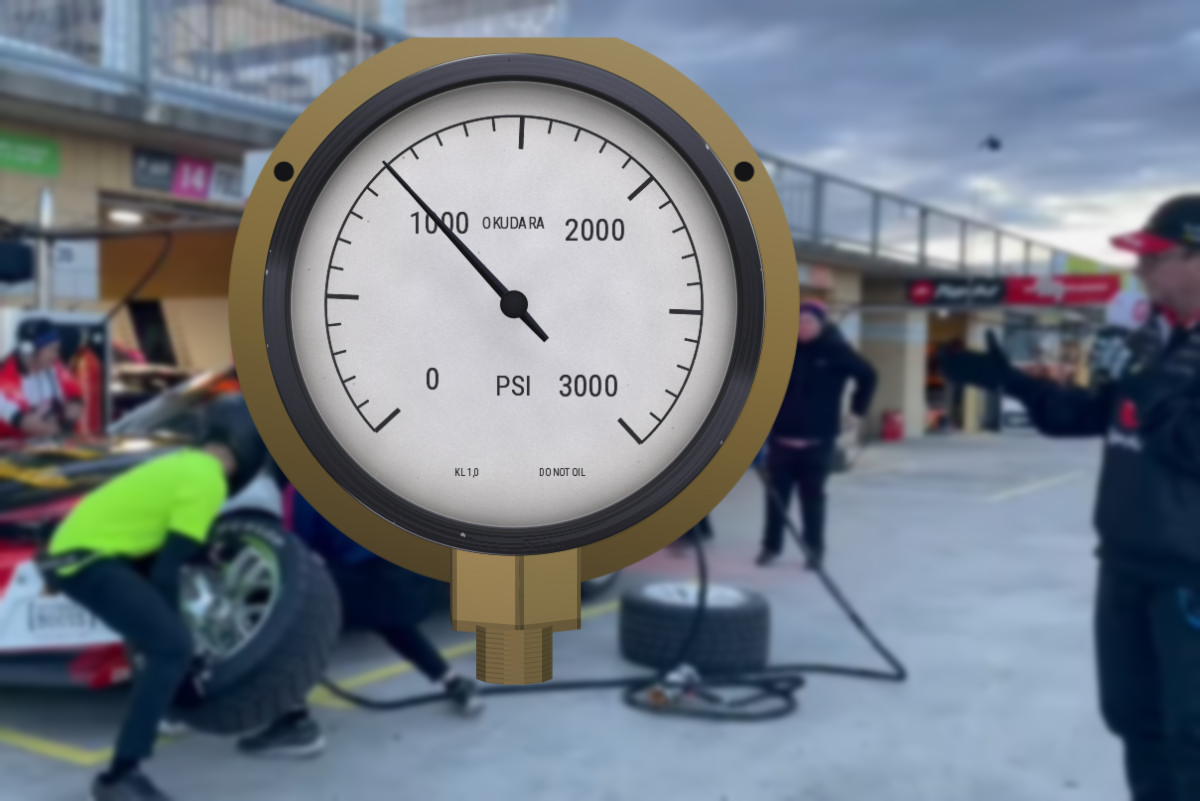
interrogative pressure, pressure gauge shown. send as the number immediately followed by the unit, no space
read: 1000psi
